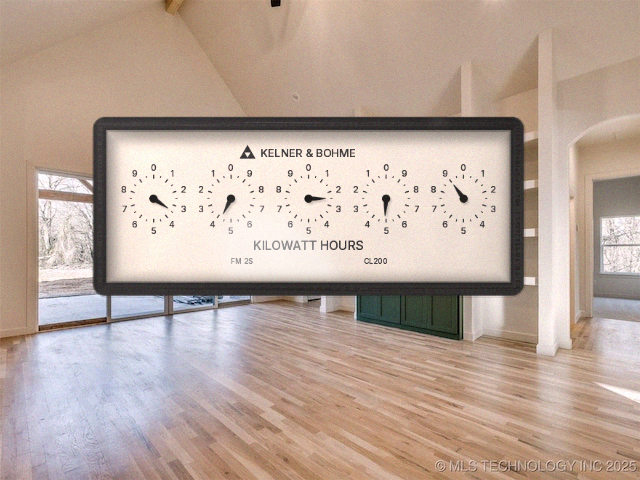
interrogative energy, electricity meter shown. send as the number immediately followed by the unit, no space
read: 34249kWh
